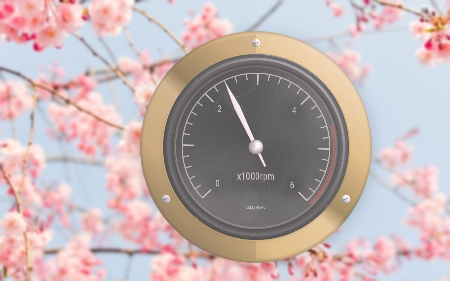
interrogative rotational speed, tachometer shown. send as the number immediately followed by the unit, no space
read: 2400rpm
